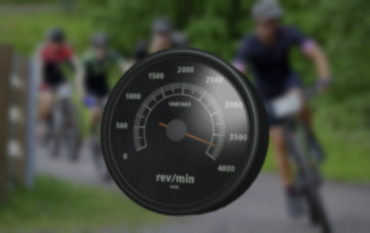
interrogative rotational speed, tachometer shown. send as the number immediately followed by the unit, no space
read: 3750rpm
